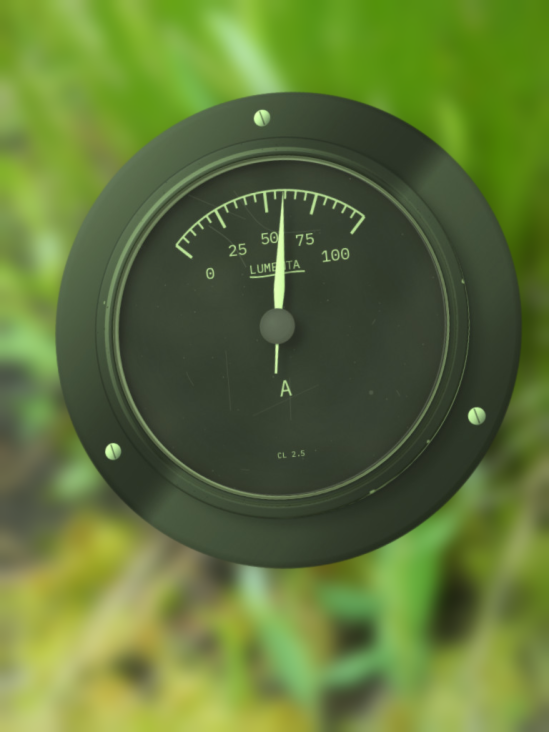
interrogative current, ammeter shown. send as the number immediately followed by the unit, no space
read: 60A
